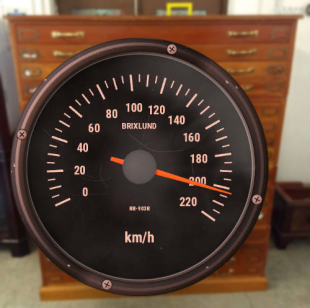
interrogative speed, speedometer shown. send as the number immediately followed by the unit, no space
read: 202.5km/h
